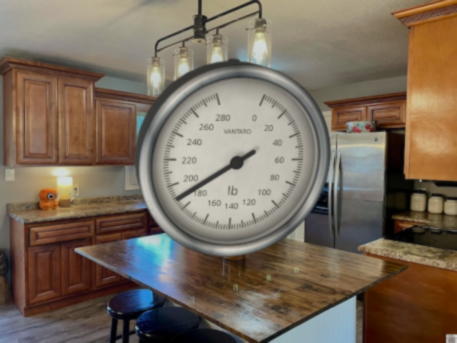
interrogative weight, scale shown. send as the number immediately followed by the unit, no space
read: 190lb
